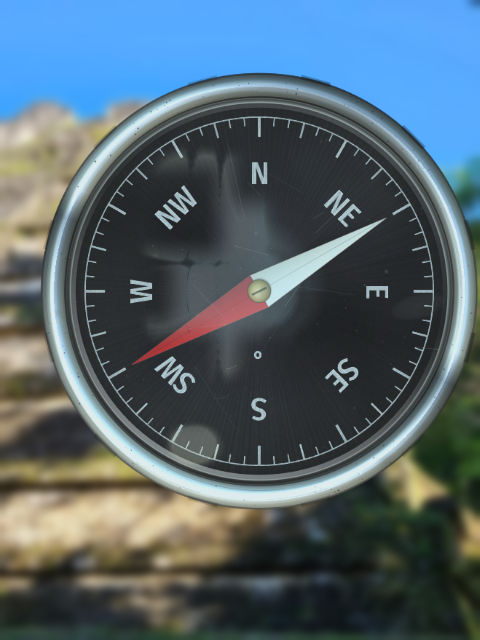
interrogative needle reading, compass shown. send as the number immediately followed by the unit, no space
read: 240°
